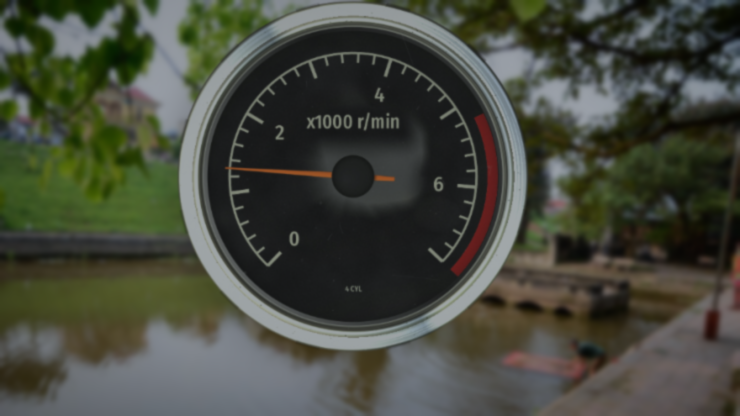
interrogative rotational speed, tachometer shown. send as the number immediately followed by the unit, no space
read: 1300rpm
